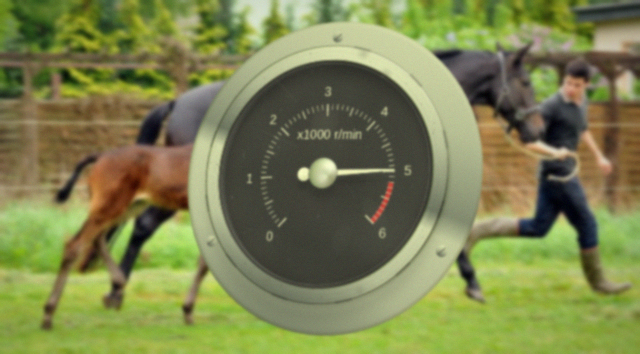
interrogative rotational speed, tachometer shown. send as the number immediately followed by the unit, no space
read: 5000rpm
